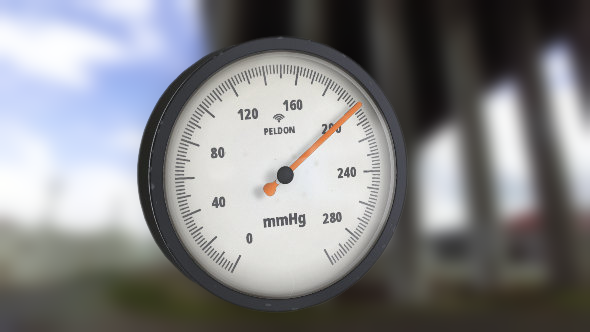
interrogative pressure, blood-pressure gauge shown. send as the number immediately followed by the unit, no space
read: 200mmHg
